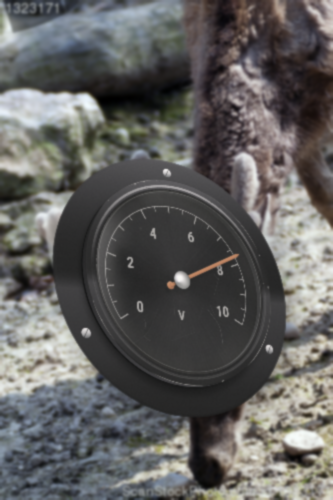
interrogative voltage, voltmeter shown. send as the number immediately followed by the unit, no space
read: 7.75V
